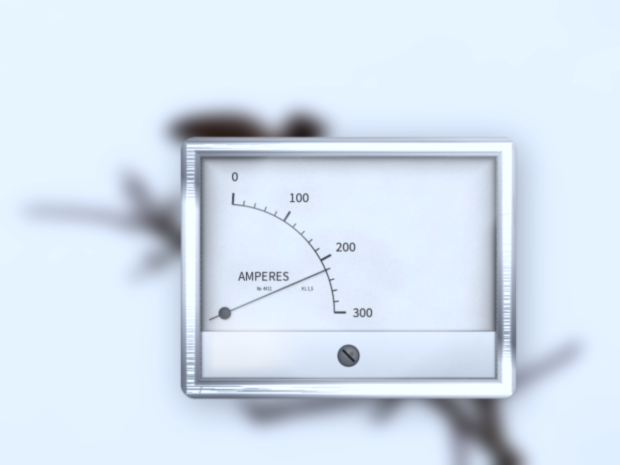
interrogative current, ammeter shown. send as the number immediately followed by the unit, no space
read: 220A
